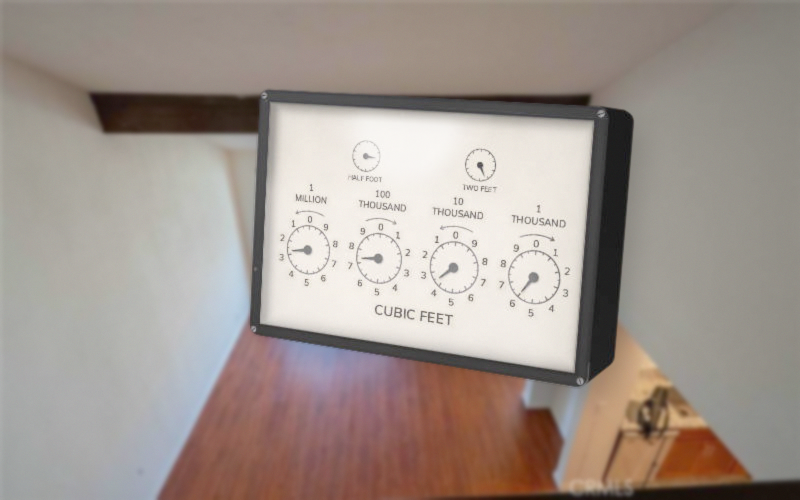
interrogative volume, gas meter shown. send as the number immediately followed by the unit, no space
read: 273600ft³
